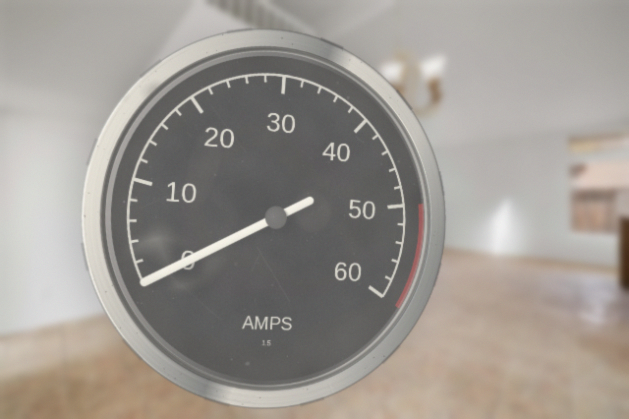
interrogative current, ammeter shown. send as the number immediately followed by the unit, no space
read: 0A
